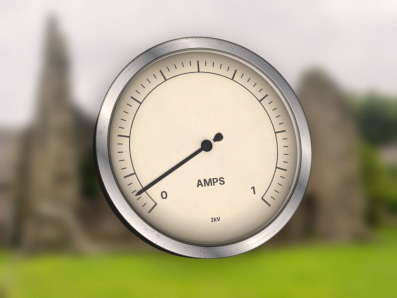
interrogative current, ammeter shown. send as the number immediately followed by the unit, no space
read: 0.05A
